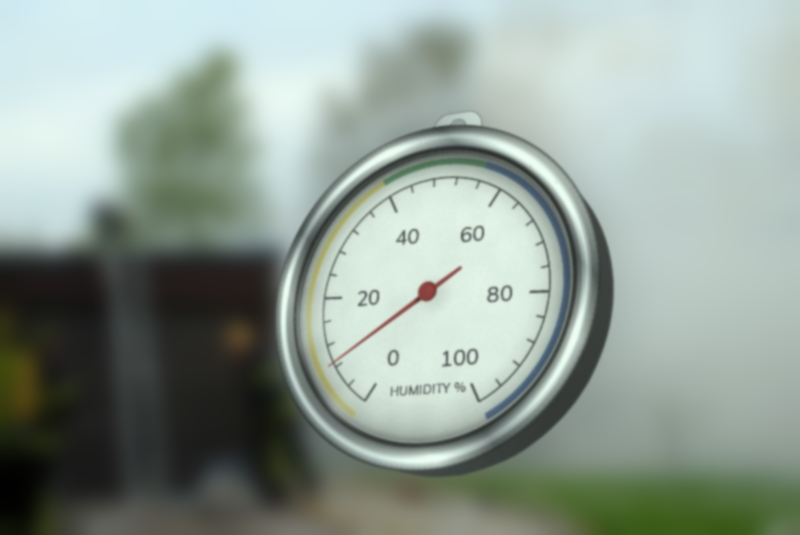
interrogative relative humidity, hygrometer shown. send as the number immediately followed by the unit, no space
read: 8%
